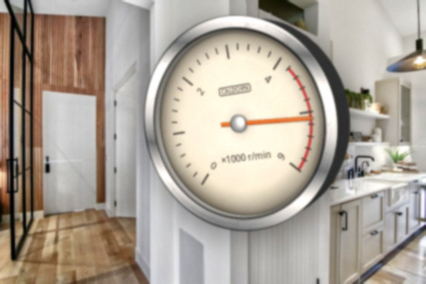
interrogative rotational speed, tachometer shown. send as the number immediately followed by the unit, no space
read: 5100rpm
